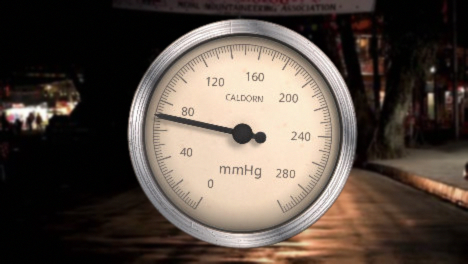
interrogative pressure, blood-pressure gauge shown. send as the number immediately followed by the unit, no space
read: 70mmHg
